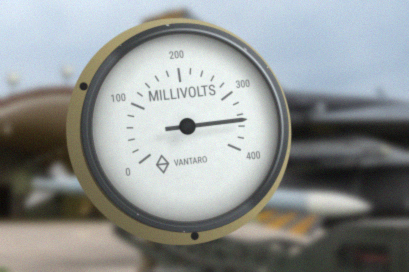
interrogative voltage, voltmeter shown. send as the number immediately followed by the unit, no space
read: 350mV
